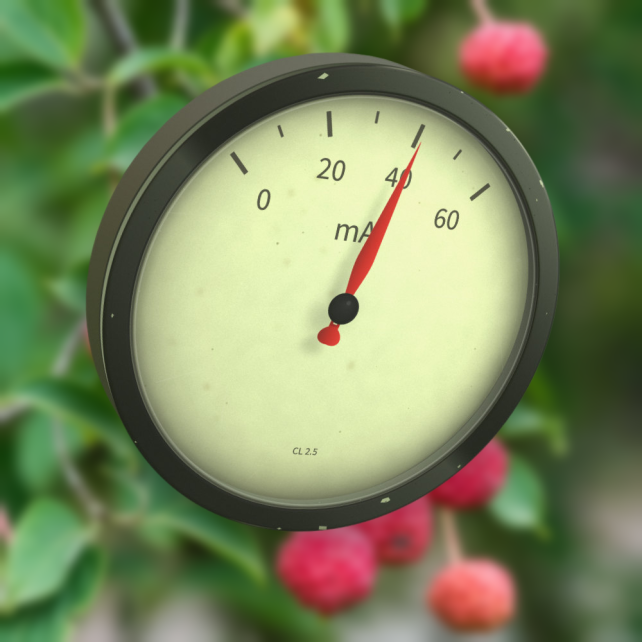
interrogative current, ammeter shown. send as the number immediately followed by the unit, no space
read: 40mA
